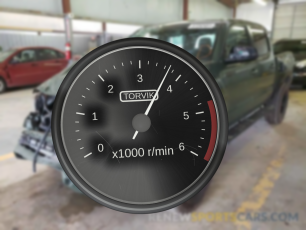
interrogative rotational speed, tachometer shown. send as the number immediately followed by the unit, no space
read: 3700rpm
